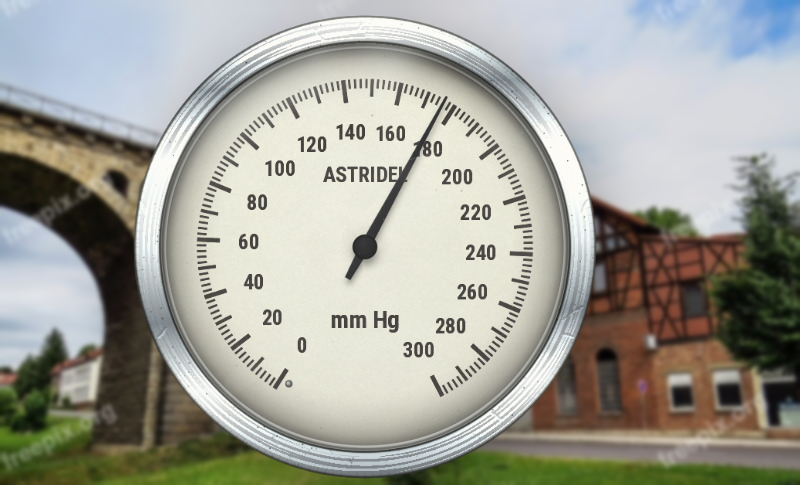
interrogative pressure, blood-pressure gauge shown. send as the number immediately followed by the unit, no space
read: 176mmHg
